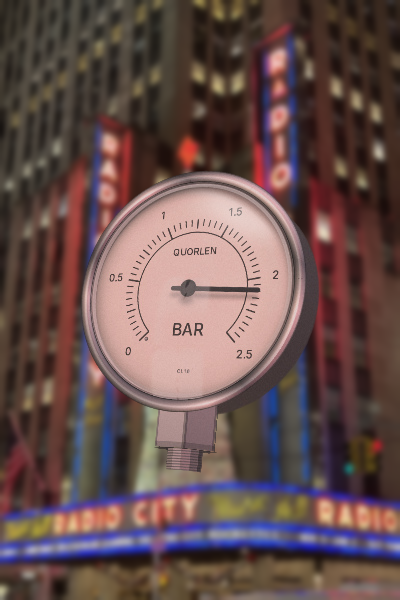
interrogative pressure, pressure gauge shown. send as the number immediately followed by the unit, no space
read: 2.1bar
